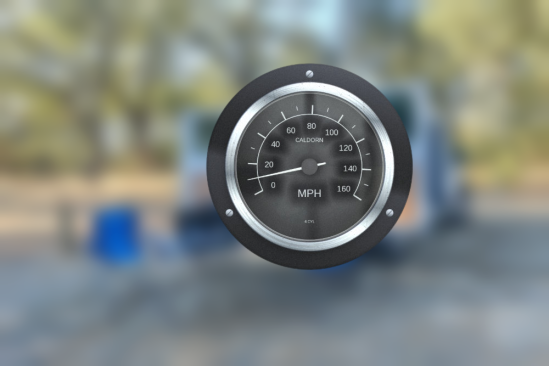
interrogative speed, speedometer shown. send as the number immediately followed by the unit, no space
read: 10mph
